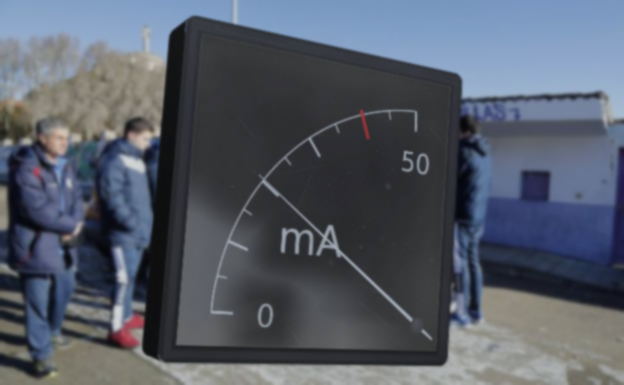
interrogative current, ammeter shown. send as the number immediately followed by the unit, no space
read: 20mA
